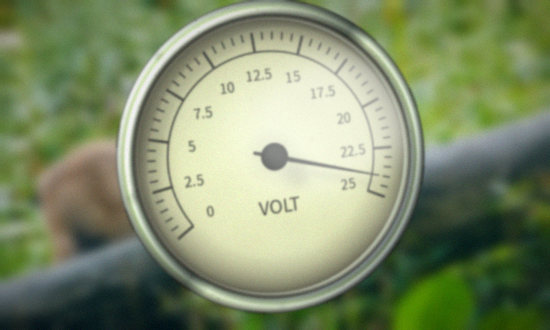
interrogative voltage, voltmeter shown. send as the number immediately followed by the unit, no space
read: 24V
